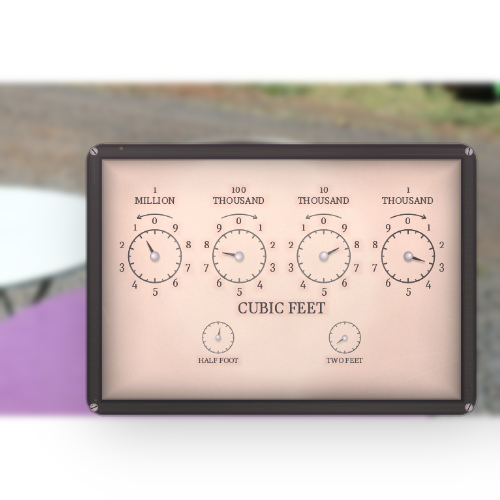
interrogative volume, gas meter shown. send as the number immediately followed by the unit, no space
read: 78300ft³
